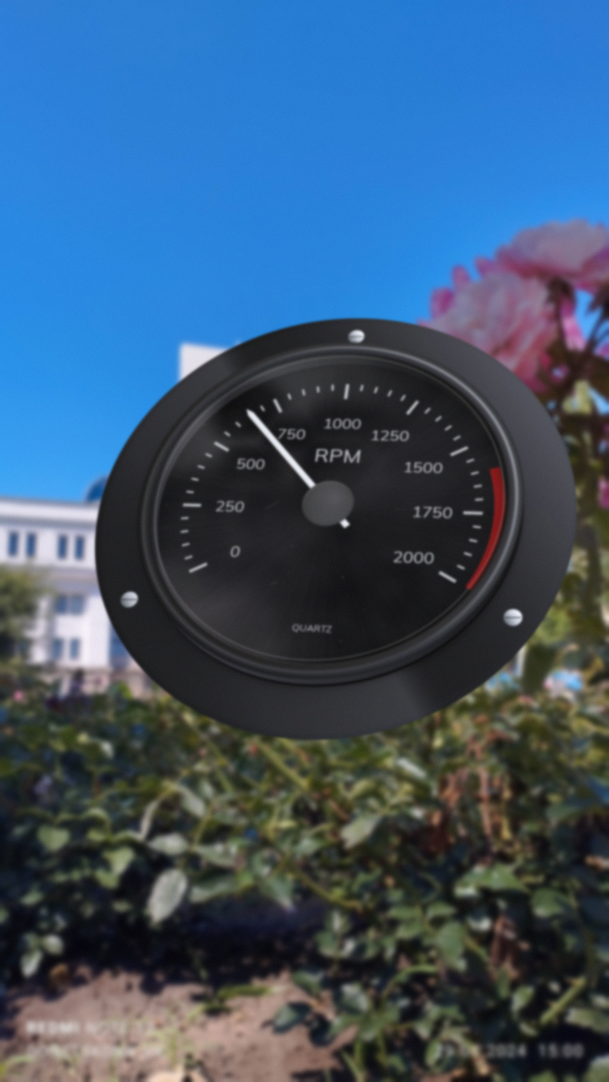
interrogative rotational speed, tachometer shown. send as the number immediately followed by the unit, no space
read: 650rpm
